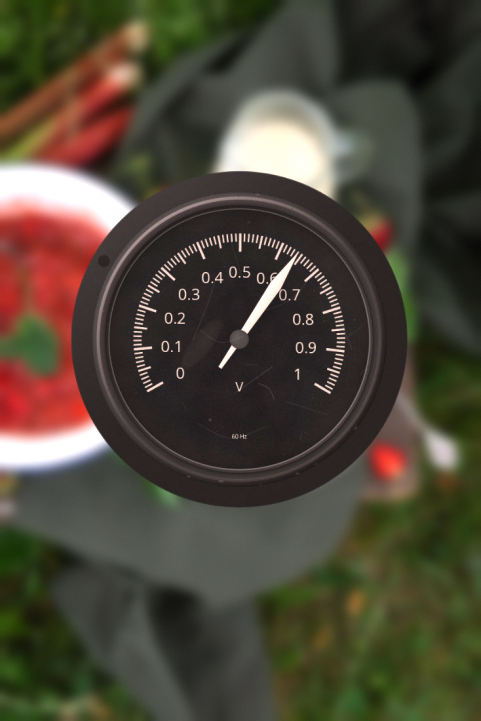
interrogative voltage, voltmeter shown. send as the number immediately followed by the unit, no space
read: 0.64V
